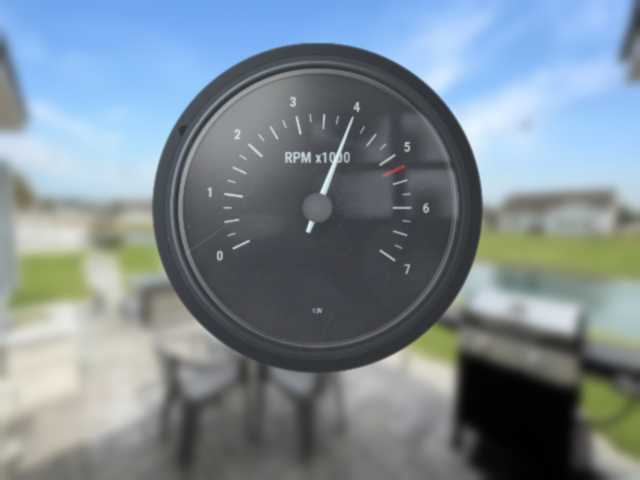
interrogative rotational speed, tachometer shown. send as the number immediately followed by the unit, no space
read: 4000rpm
